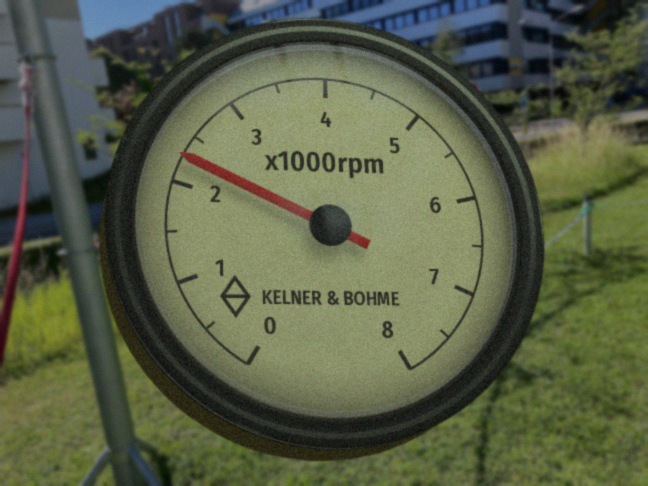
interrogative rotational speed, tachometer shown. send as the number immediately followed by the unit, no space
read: 2250rpm
